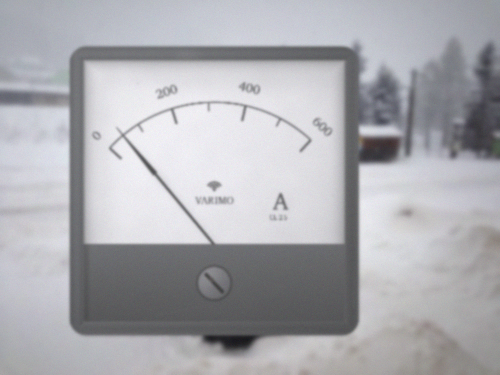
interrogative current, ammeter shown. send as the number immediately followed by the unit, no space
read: 50A
